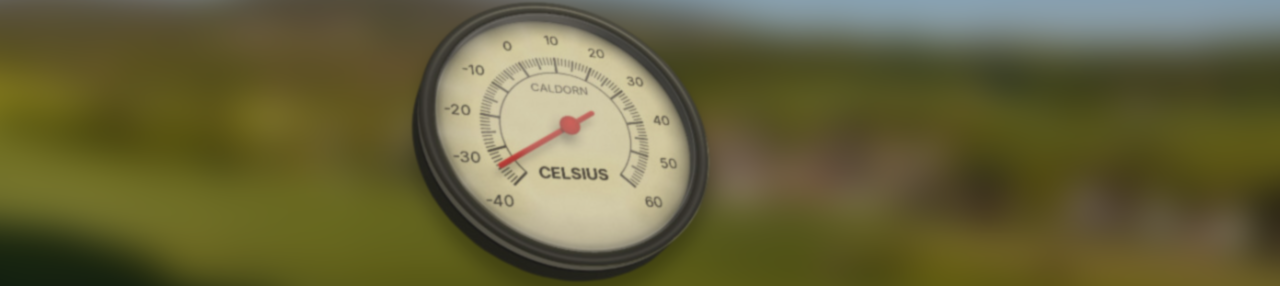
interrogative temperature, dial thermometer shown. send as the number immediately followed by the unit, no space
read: -35°C
